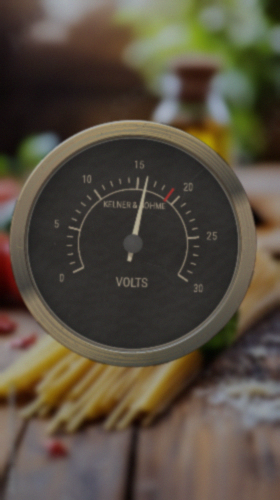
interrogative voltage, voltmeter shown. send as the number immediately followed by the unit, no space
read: 16V
